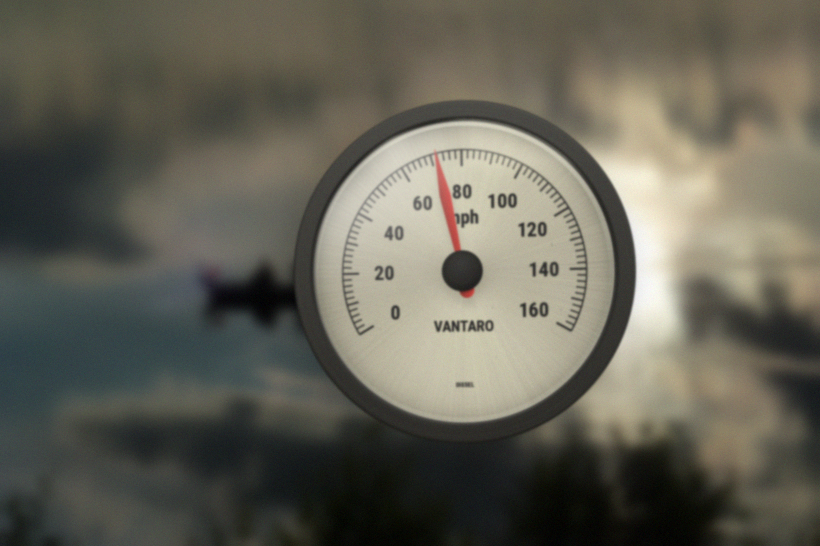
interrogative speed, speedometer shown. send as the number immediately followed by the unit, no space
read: 72mph
